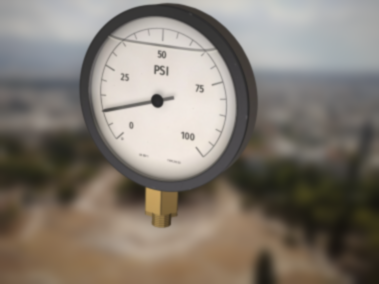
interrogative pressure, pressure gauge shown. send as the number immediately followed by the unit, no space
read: 10psi
